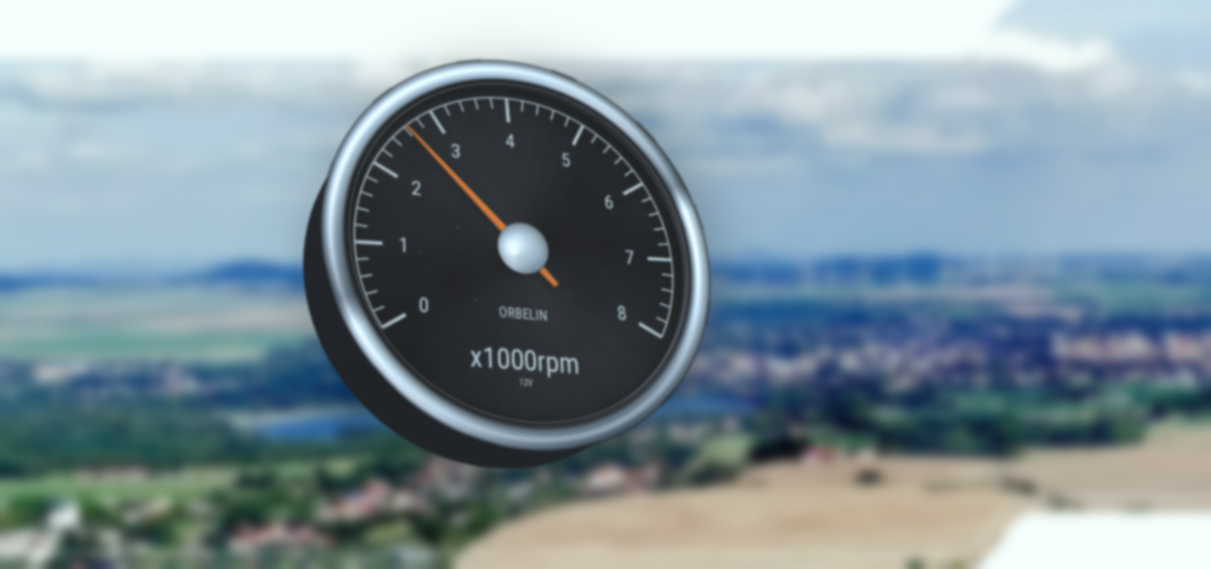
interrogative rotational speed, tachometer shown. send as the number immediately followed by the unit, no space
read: 2600rpm
